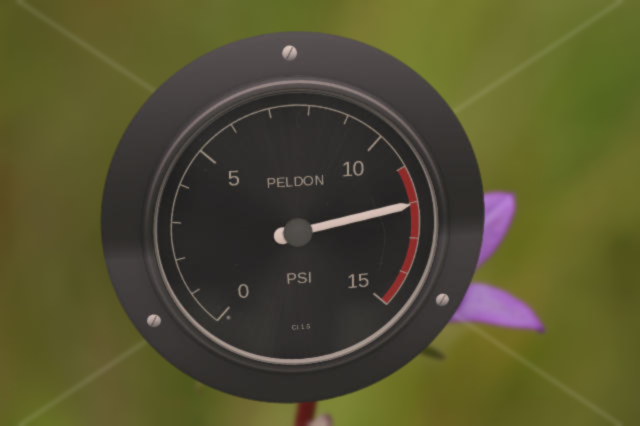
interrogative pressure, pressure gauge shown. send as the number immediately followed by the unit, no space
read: 12psi
